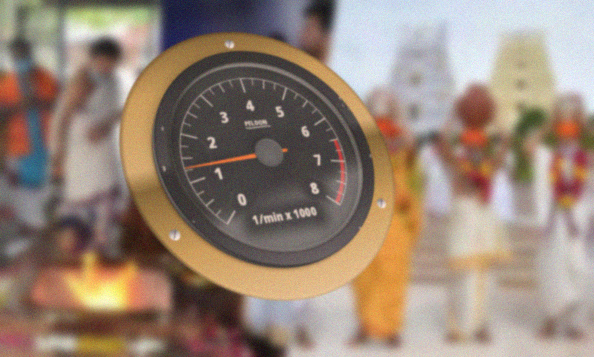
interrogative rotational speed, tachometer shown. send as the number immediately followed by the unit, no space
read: 1250rpm
